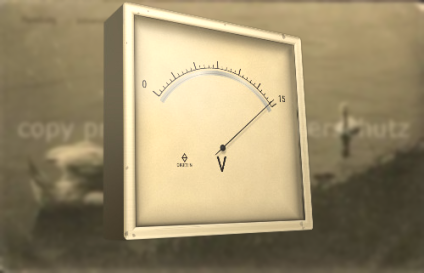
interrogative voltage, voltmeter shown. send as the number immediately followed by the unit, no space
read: 14.5V
